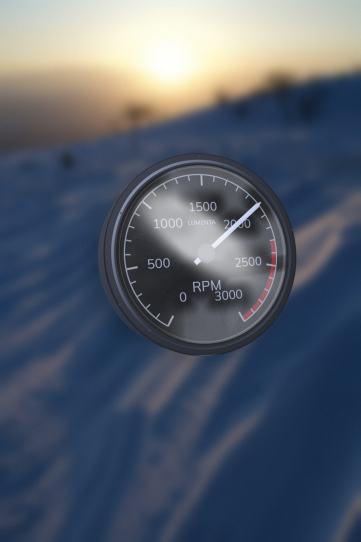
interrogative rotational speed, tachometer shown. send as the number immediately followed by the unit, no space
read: 2000rpm
